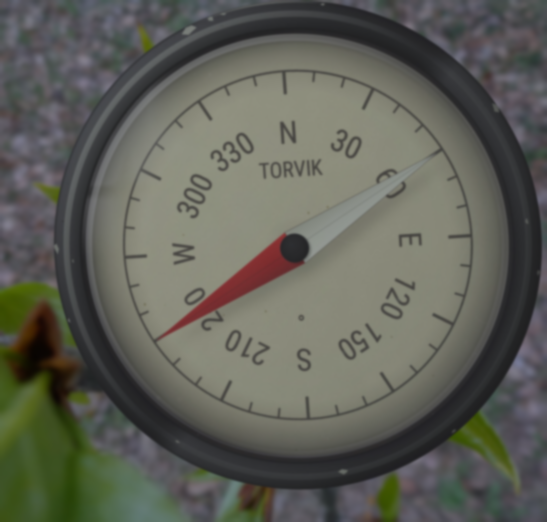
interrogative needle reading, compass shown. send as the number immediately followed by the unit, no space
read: 240°
